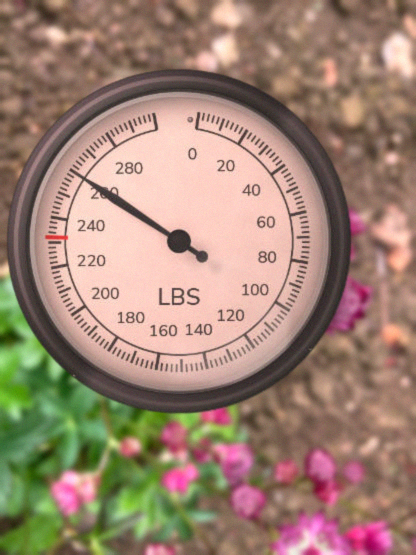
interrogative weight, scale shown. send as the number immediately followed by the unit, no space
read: 260lb
